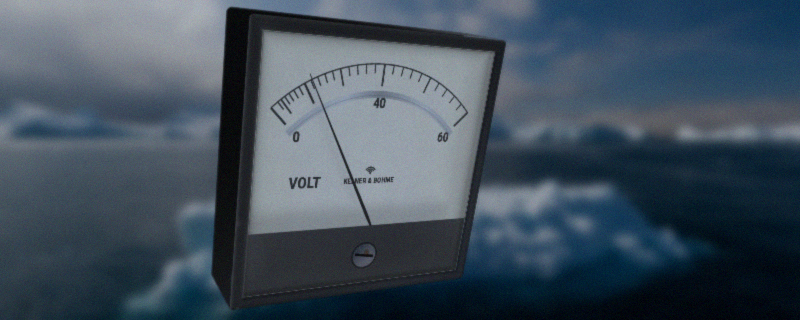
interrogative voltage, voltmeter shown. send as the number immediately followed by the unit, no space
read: 22V
